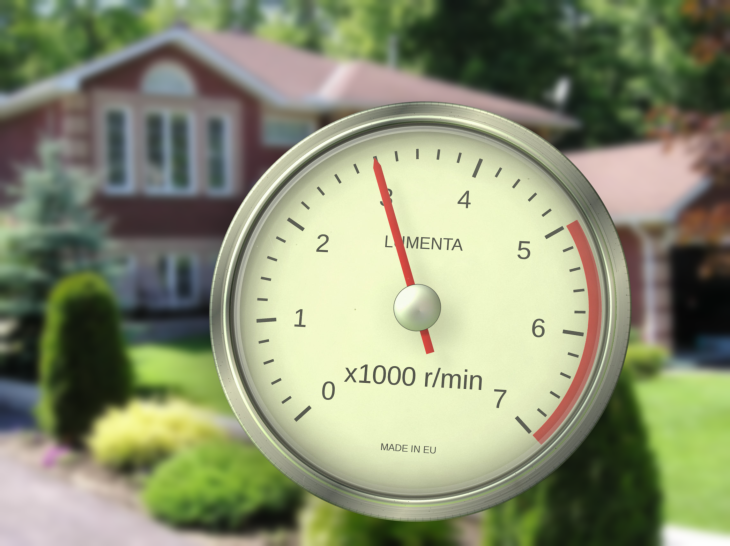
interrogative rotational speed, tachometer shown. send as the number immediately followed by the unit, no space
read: 3000rpm
